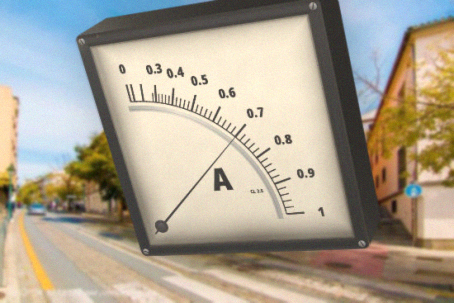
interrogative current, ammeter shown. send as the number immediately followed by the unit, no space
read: 0.7A
